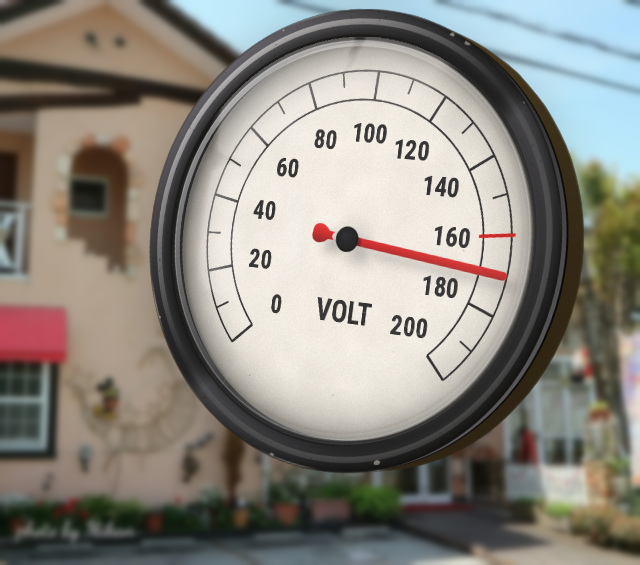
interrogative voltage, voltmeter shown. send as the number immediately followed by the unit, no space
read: 170V
